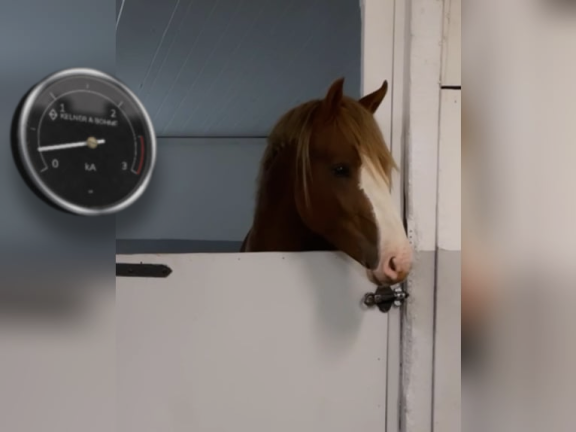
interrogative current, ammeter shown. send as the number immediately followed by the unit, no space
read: 0.25kA
